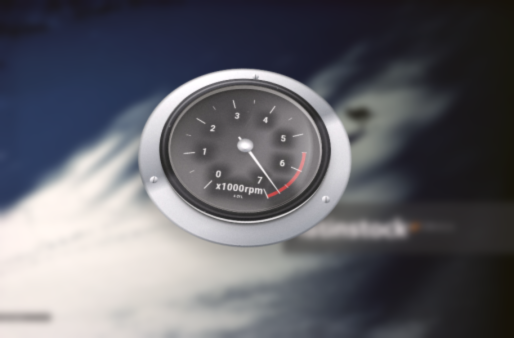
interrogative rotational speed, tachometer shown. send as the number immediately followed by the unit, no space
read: 6750rpm
